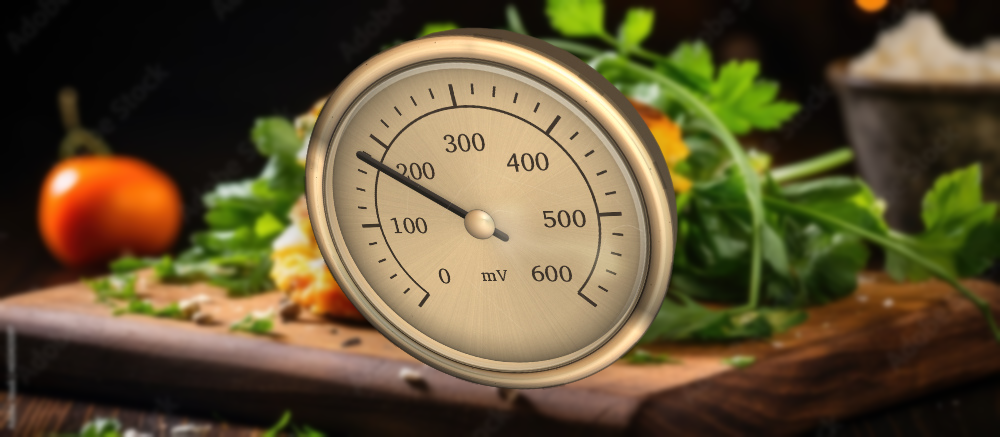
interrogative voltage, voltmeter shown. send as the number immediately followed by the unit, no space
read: 180mV
